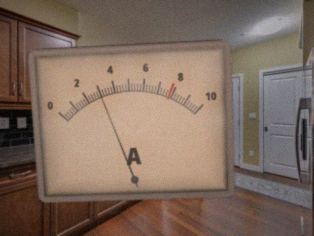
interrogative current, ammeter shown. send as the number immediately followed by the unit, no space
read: 3A
